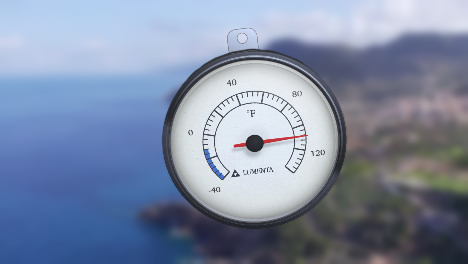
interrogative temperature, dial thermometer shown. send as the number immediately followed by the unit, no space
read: 108°F
